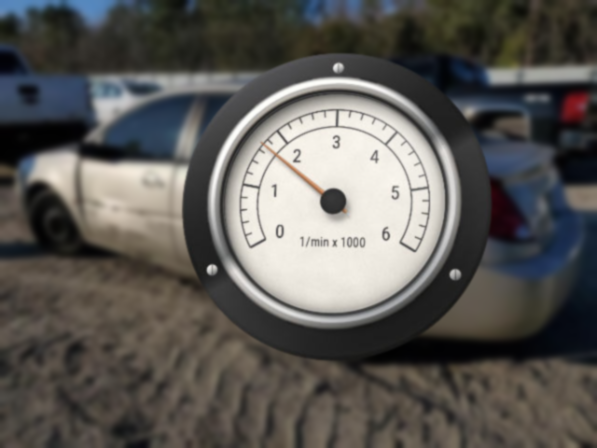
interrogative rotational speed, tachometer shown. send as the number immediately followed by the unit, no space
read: 1700rpm
